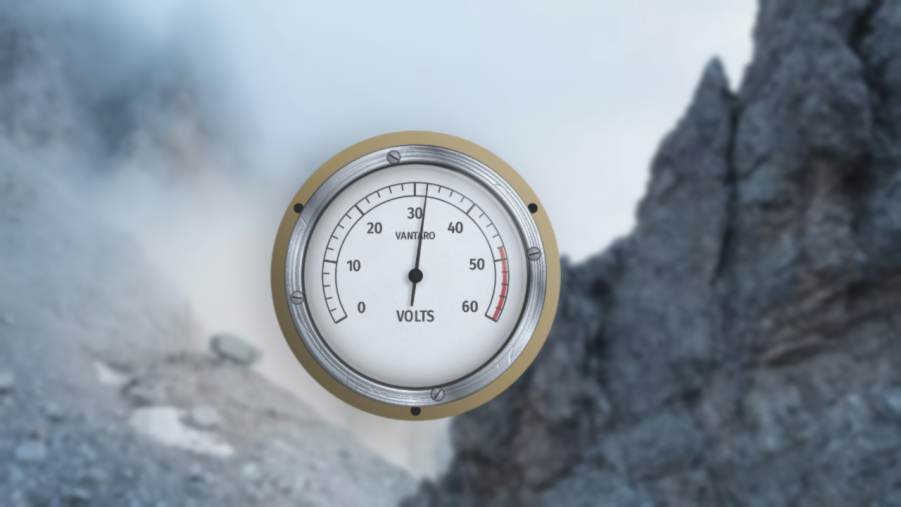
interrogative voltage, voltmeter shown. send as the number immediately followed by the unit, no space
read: 32V
